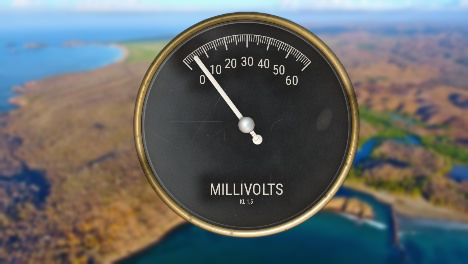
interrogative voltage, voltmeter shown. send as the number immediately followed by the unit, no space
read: 5mV
